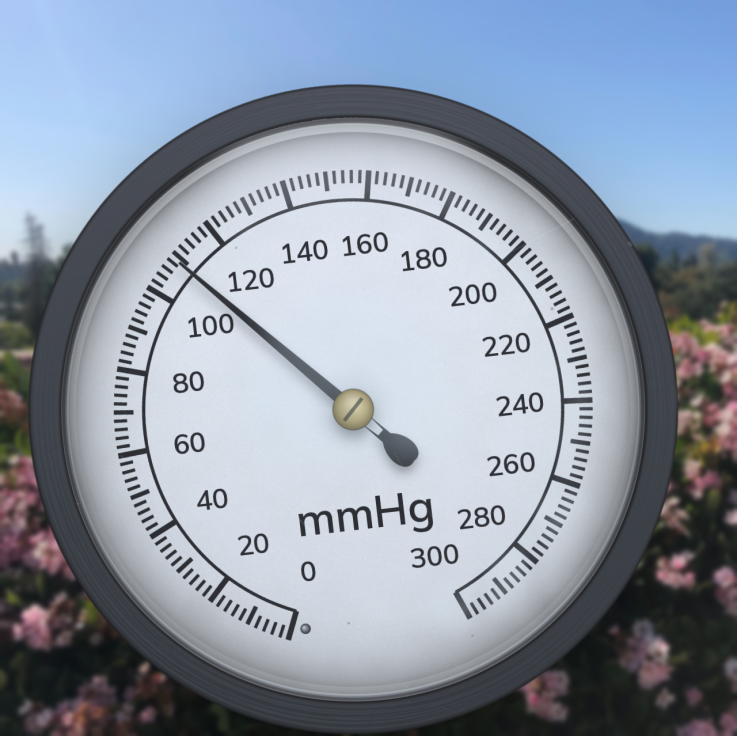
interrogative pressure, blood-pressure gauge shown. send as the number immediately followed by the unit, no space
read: 109mmHg
